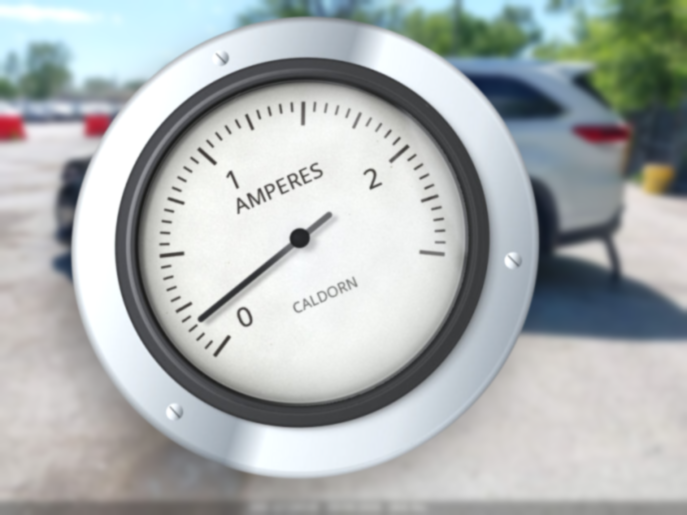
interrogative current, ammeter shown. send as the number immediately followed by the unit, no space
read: 0.15A
